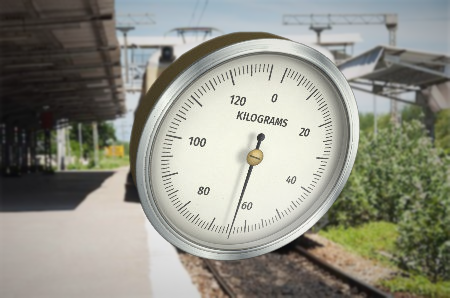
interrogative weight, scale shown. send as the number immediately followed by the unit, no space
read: 65kg
